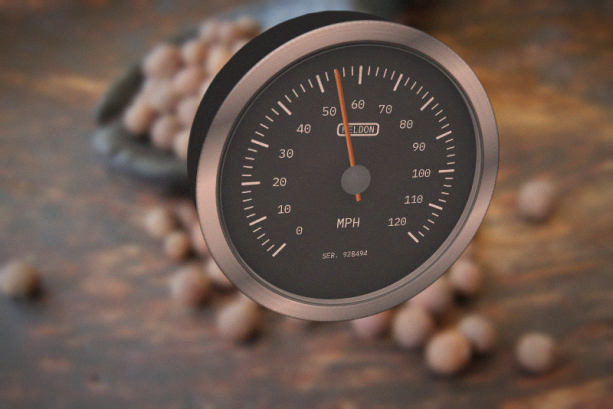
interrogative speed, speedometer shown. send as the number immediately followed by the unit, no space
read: 54mph
